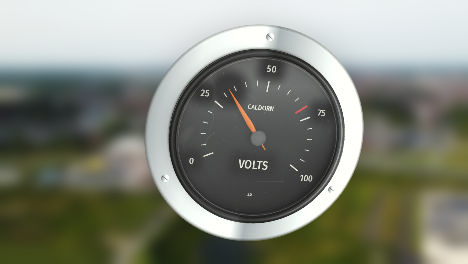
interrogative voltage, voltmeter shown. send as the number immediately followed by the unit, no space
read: 32.5V
